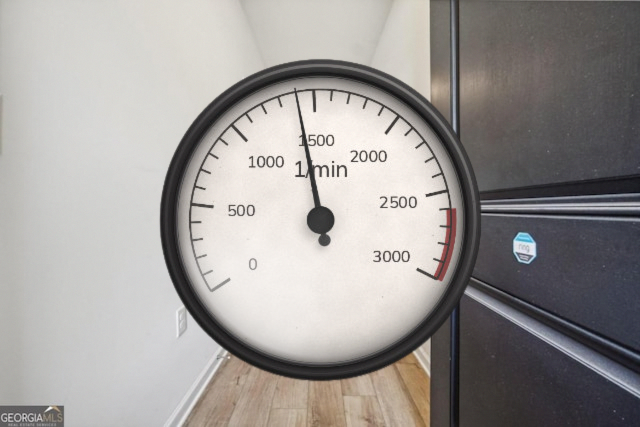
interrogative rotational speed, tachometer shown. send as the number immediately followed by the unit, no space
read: 1400rpm
